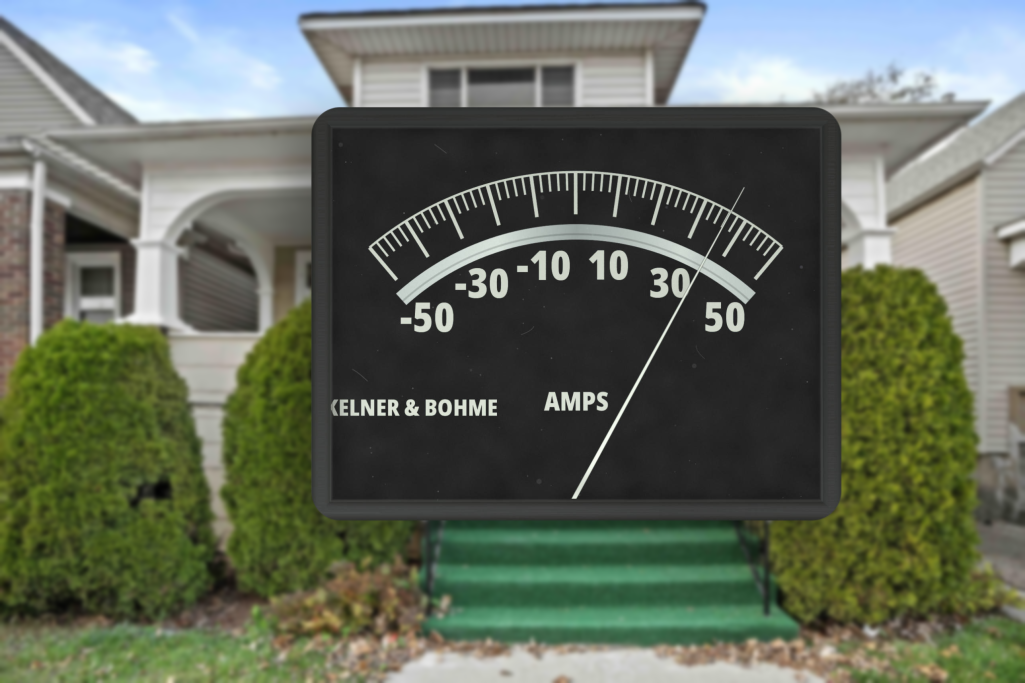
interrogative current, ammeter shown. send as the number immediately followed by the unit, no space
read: 36A
